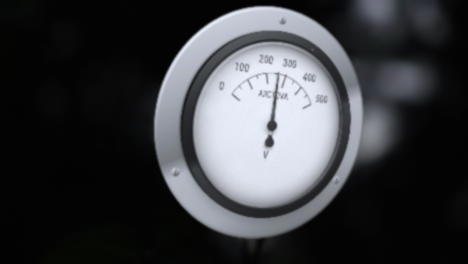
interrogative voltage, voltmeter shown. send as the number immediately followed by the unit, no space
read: 250V
